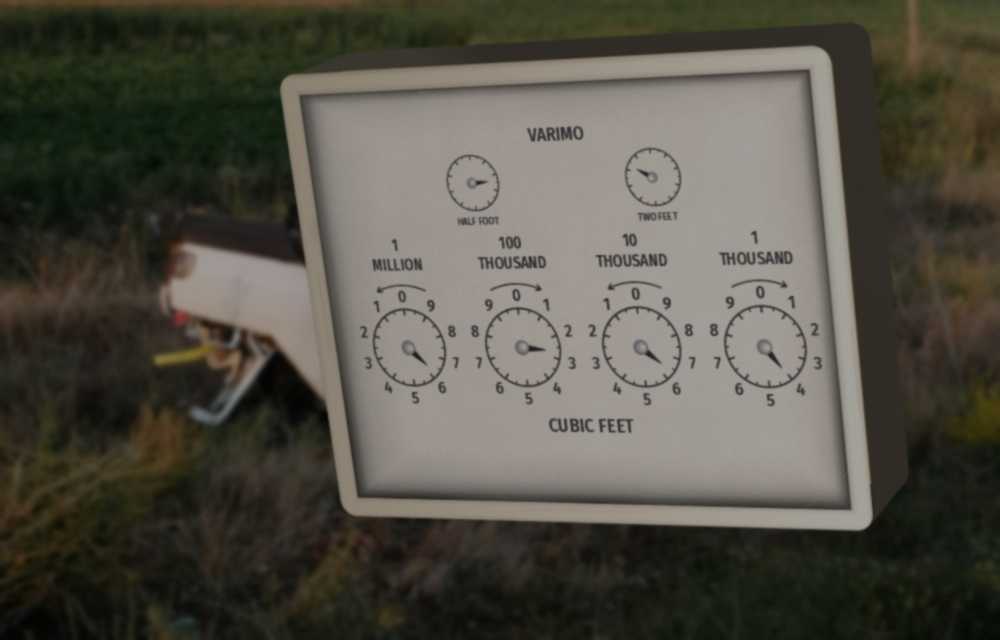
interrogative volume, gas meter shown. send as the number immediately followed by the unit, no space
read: 626400ft³
